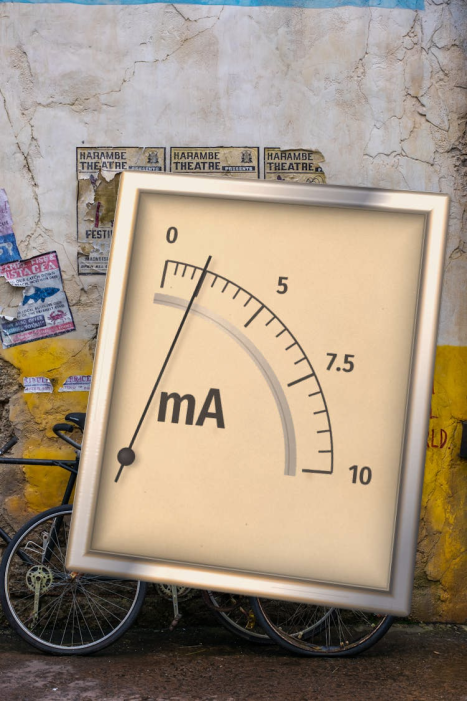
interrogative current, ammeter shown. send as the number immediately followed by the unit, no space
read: 2.5mA
